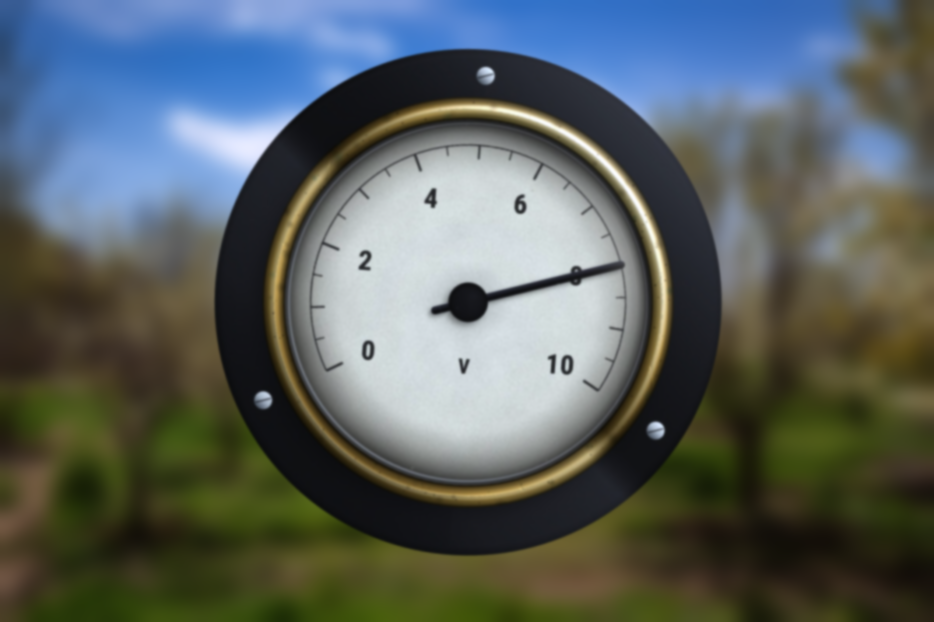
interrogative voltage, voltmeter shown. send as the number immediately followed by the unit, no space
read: 8V
